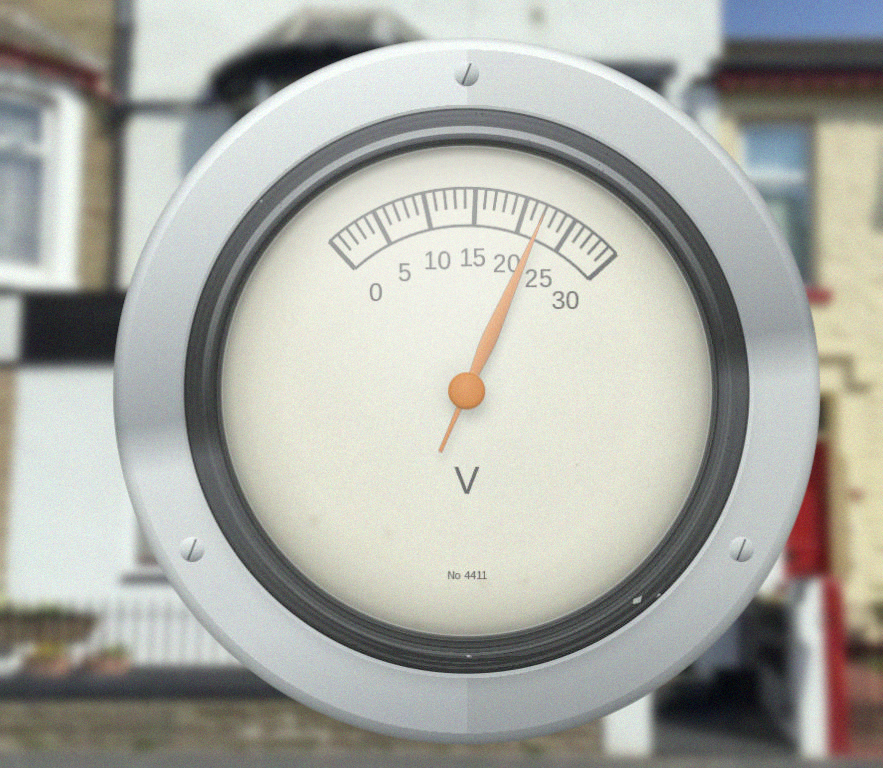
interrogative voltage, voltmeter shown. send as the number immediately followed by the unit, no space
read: 22V
